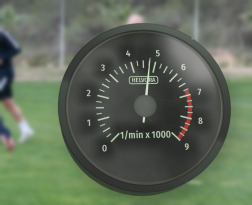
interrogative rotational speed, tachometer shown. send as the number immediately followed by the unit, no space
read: 4750rpm
